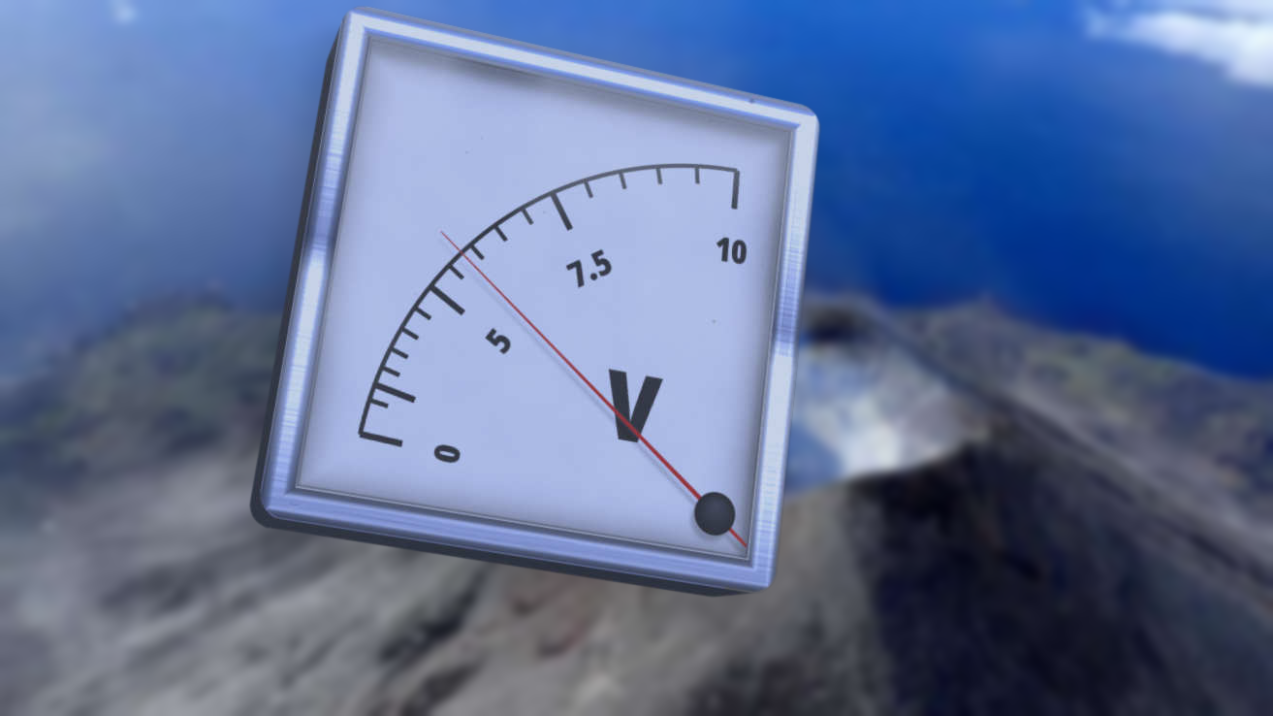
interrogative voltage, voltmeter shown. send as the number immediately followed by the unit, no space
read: 5.75V
